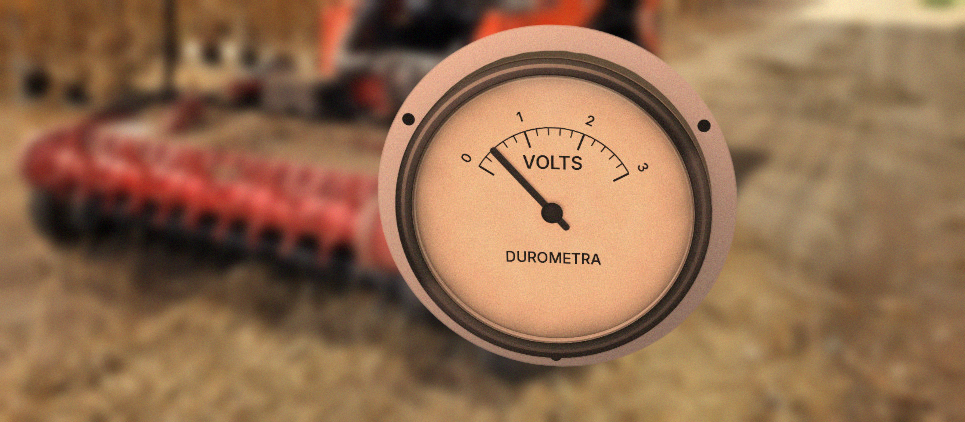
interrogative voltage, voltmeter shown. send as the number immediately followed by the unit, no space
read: 0.4V
